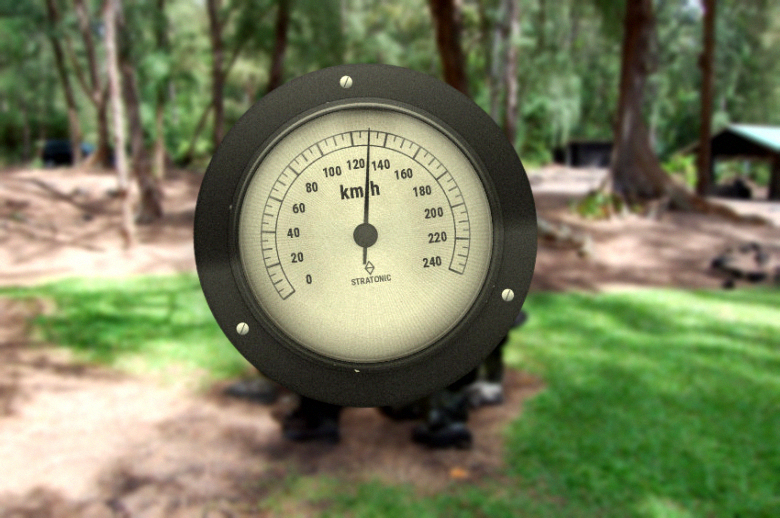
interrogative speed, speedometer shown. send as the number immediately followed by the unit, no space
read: 130km/h
